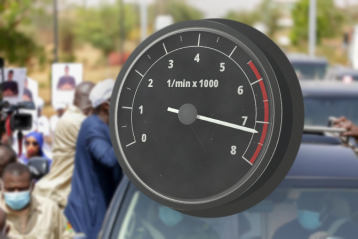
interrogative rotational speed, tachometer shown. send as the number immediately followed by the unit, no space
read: 7250rpm
